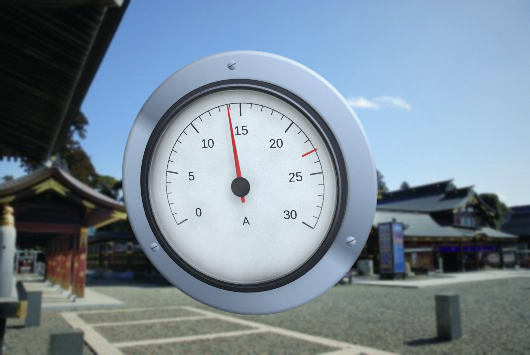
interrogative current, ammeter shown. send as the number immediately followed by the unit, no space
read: 14A
